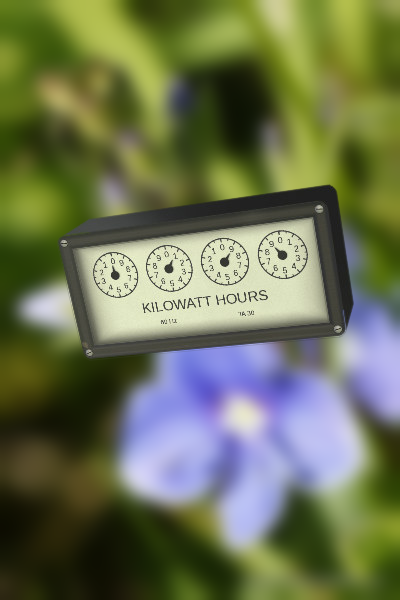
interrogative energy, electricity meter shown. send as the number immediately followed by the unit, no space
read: 89kWh
